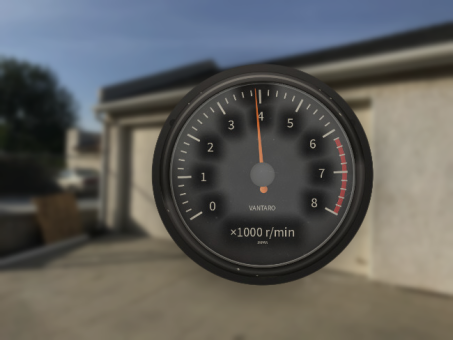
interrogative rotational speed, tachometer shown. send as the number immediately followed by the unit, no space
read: 3900rpm
